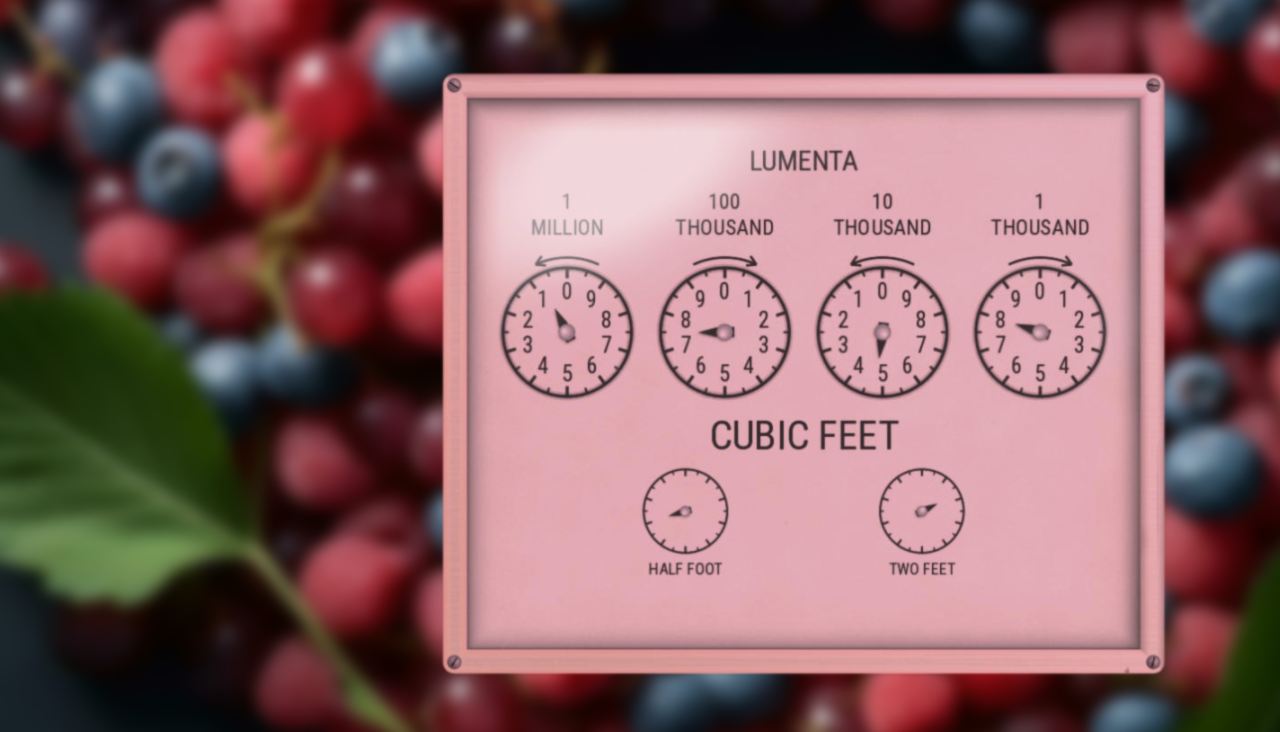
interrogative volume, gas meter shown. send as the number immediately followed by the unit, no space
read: 74800ft³
